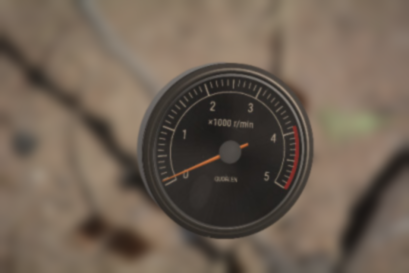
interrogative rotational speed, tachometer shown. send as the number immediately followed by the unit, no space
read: 100rpm
